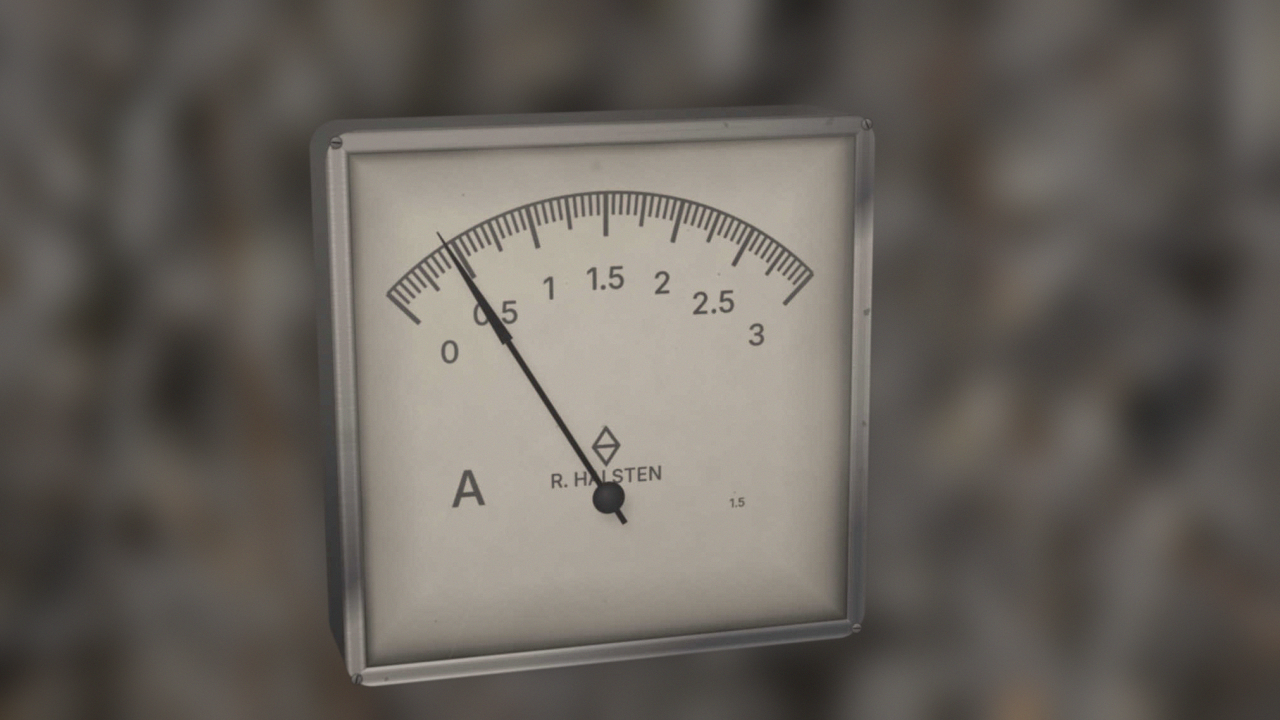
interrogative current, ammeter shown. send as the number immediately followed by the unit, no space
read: 0.45A
